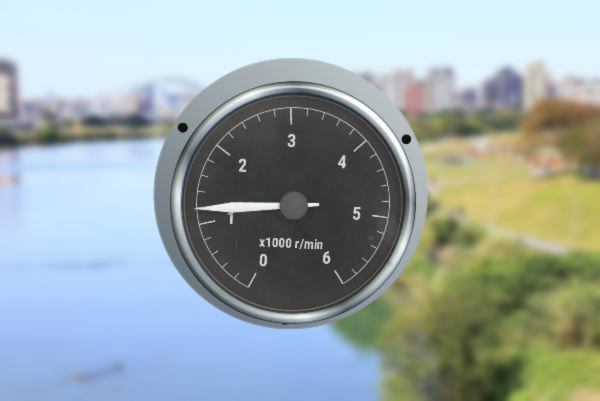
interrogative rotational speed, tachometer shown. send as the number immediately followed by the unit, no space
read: 1200rpm
